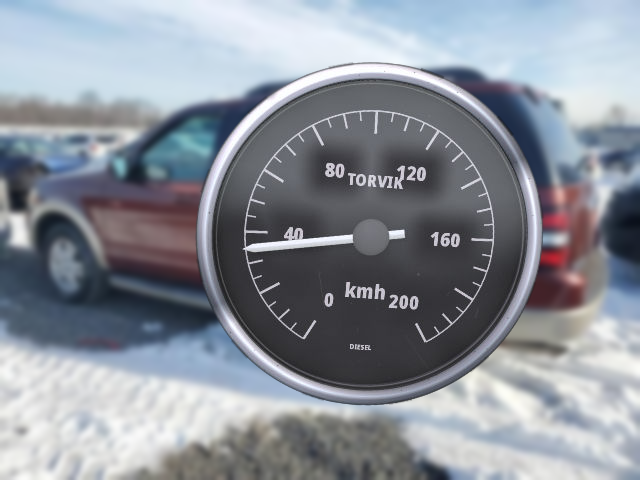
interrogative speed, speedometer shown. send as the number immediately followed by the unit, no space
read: 35km/h
